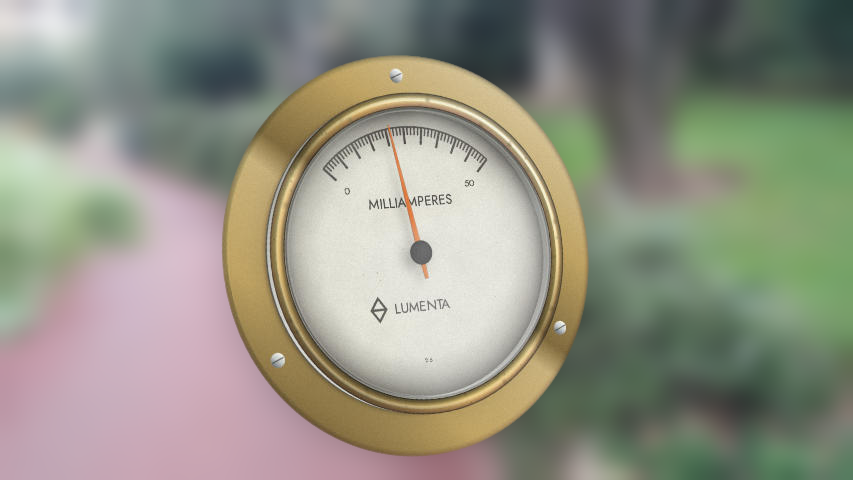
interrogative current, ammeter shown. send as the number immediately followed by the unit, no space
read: 20mA
